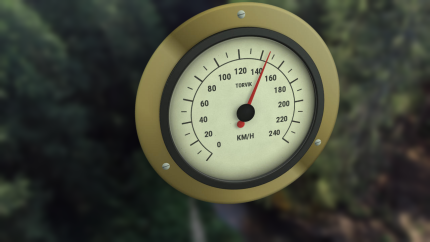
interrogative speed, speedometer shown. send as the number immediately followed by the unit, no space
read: 145km/h
